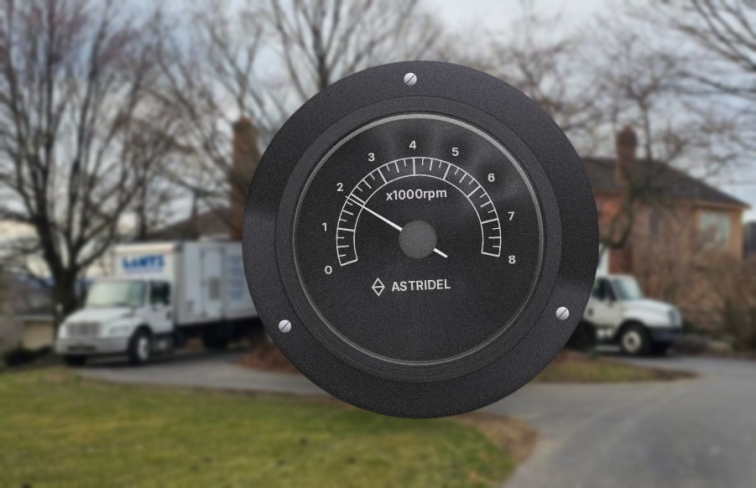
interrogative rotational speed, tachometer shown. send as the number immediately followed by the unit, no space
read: 1875rpm
